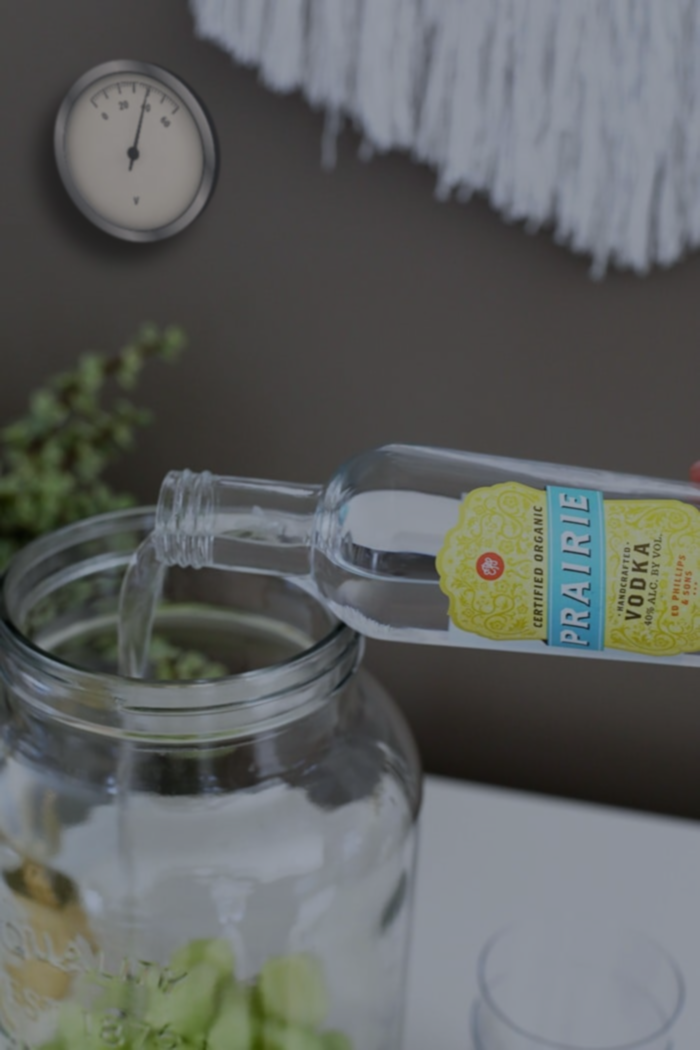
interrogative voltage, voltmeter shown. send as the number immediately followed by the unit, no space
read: 40V
